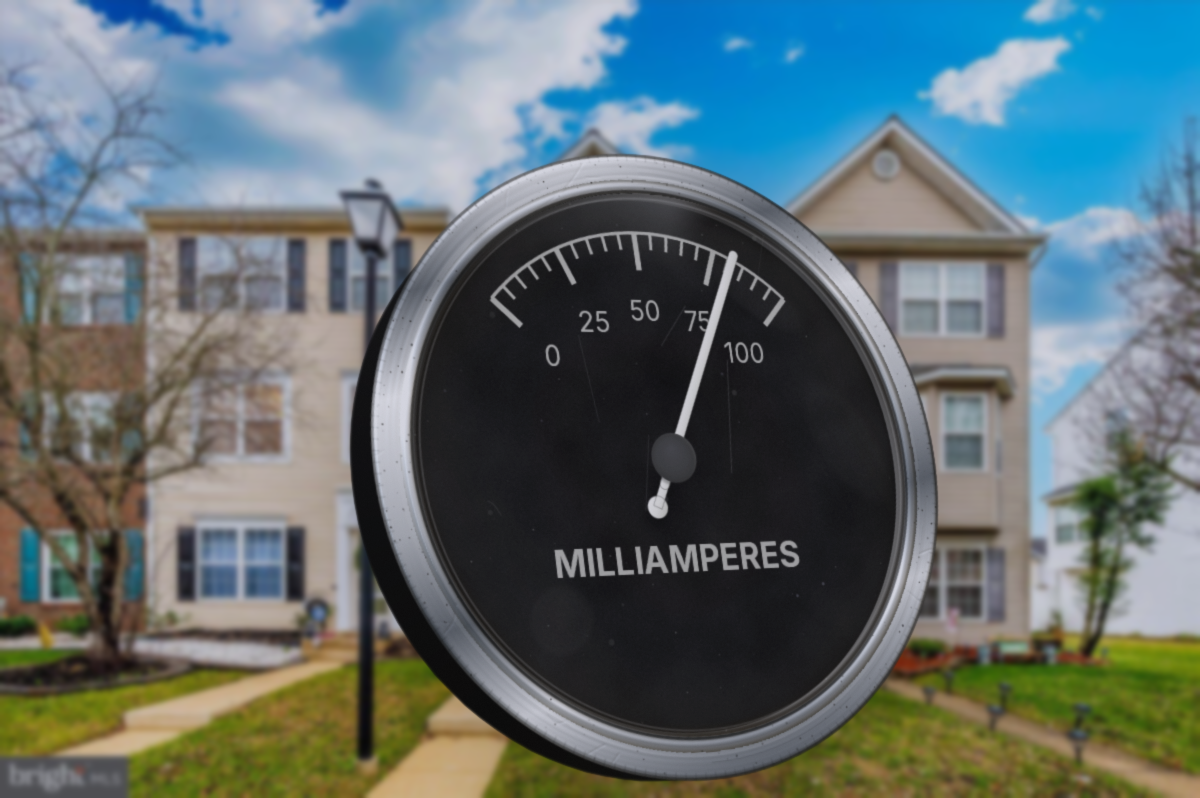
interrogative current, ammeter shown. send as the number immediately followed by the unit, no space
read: 80mA
